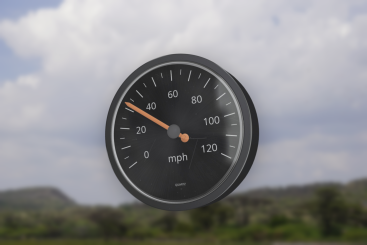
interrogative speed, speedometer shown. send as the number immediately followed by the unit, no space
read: 32.5mph
